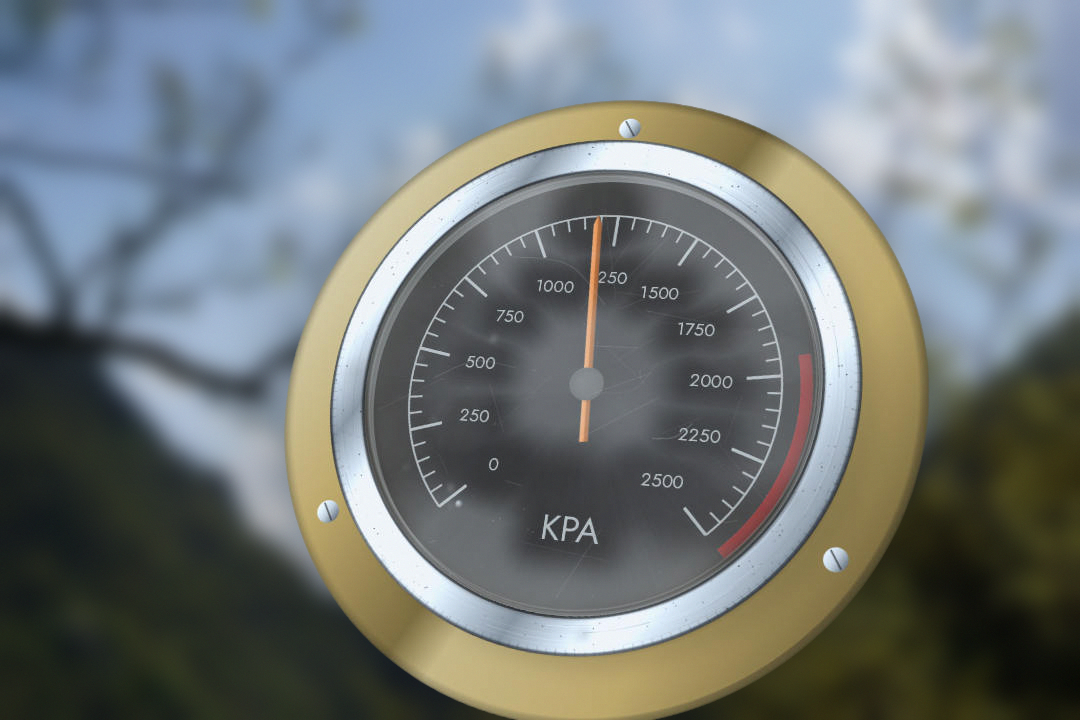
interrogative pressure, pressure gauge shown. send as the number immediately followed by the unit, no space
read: 1200kPa
